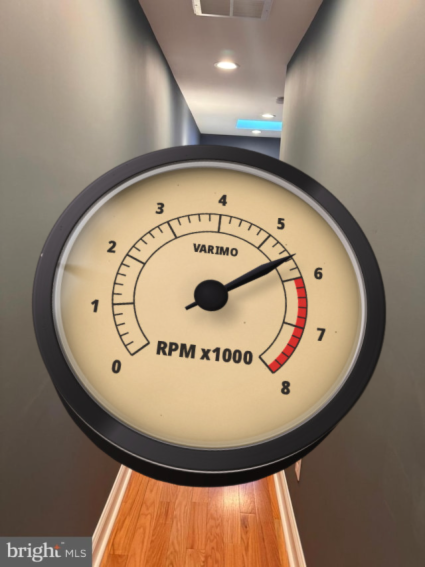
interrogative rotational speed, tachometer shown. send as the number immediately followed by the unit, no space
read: 5600rpm
